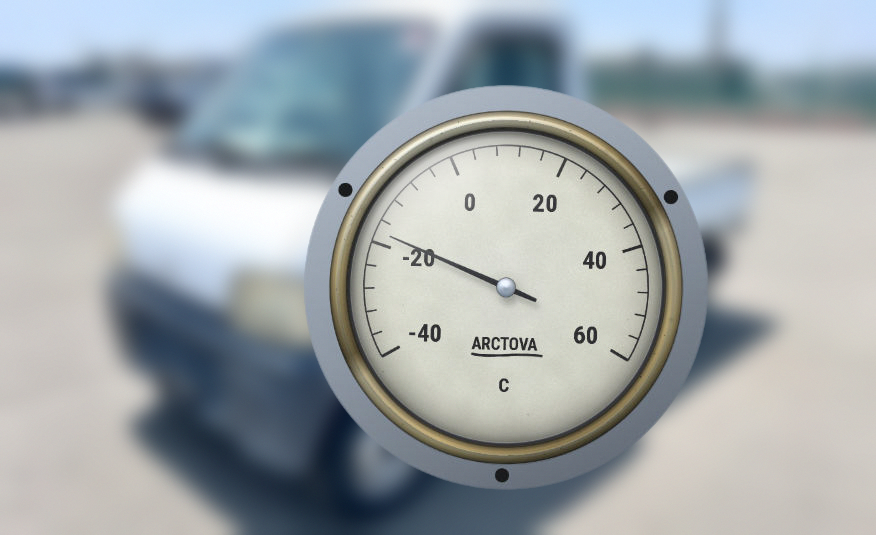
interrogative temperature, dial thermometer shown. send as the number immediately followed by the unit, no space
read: -18°C
